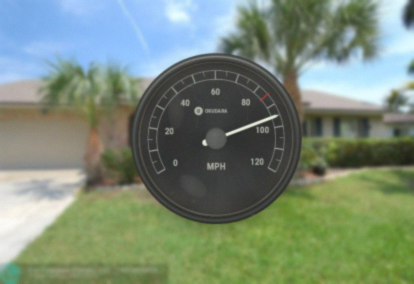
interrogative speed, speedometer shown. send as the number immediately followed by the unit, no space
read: 95mph
